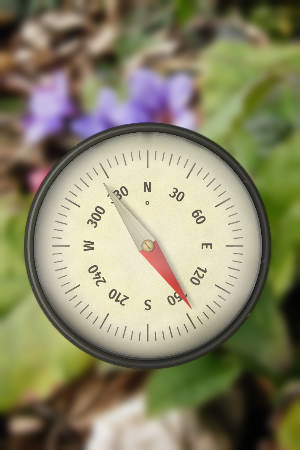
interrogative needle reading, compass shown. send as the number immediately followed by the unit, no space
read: 145°
